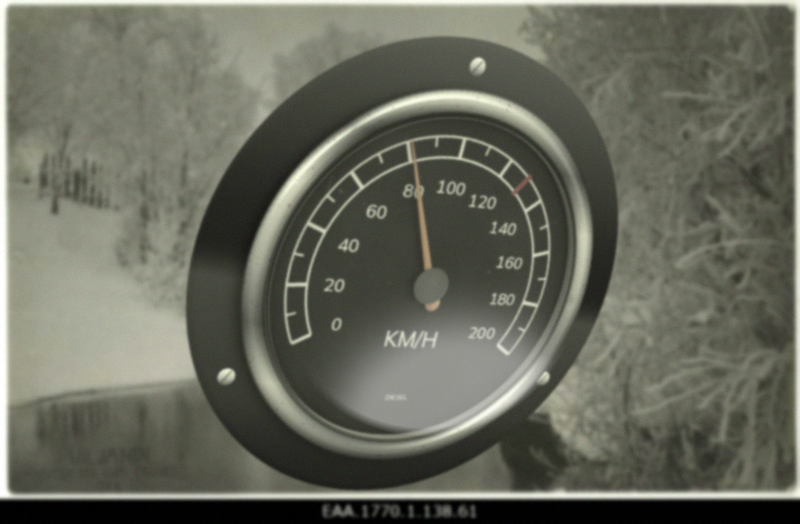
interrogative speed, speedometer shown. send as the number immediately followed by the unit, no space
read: 80km/h
